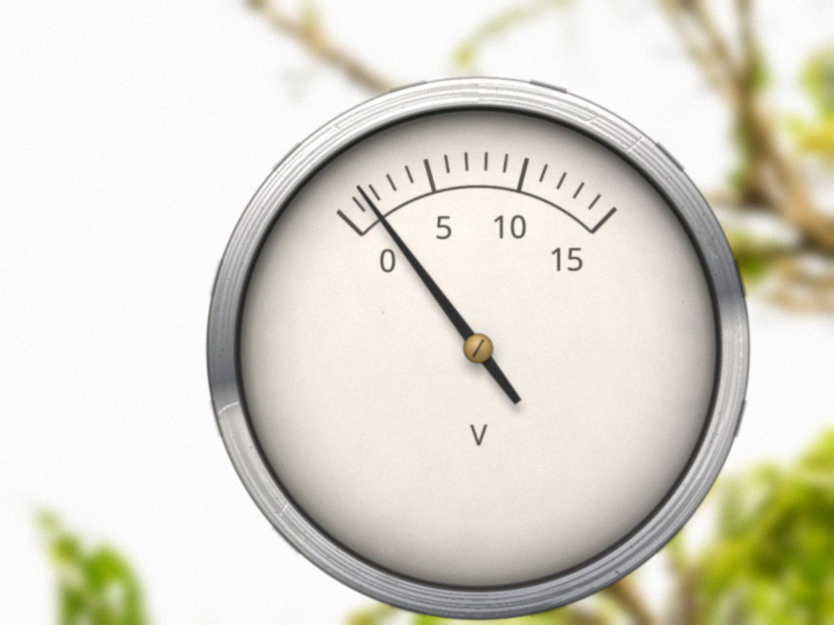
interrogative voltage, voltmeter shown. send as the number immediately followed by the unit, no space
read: 1.5V
